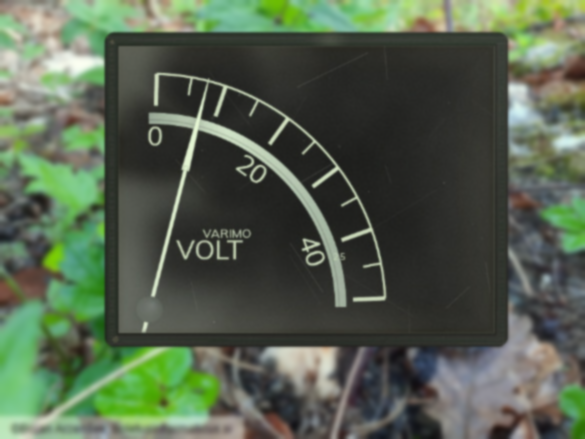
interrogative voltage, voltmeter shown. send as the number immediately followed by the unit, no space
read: 7.5V
